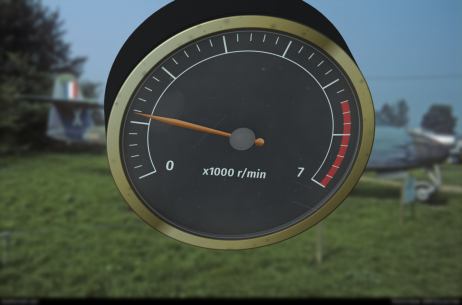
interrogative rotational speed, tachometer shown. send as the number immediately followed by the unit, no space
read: 1200rpm
